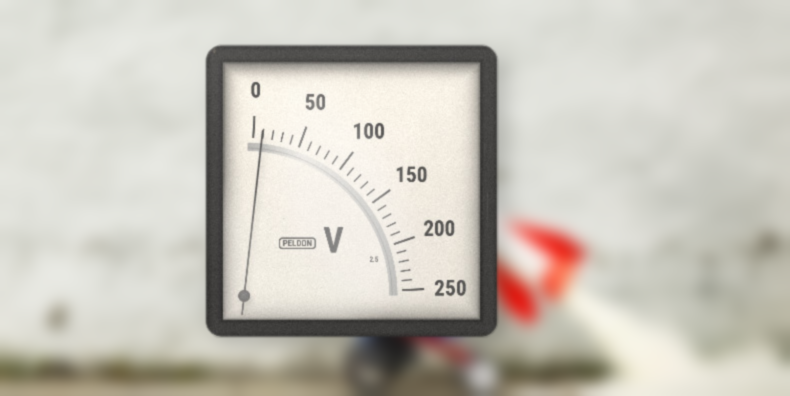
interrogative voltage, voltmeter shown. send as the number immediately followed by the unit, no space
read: 10V
